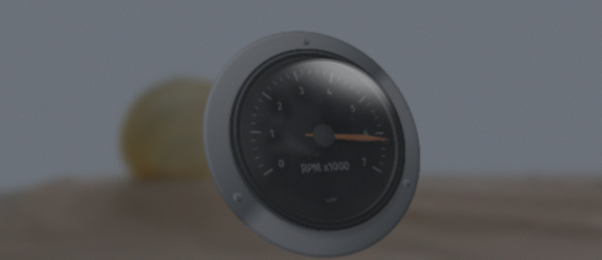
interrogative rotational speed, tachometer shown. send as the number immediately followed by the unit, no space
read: 6200rpm
